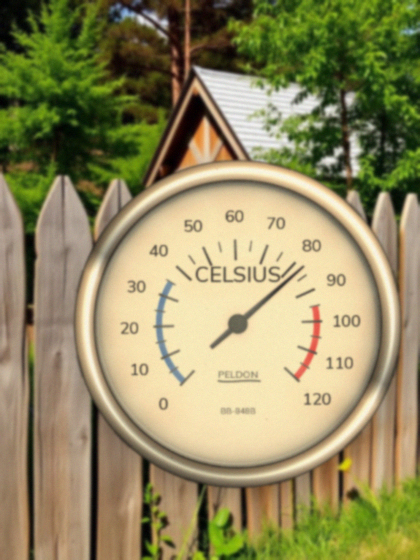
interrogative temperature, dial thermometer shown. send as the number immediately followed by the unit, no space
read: 82.5°C
